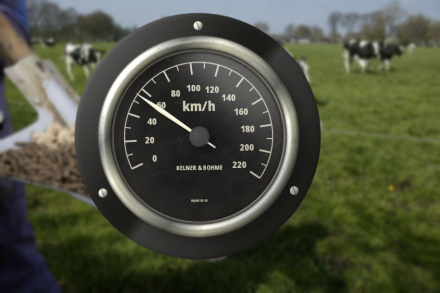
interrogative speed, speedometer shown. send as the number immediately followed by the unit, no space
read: 55km/h
